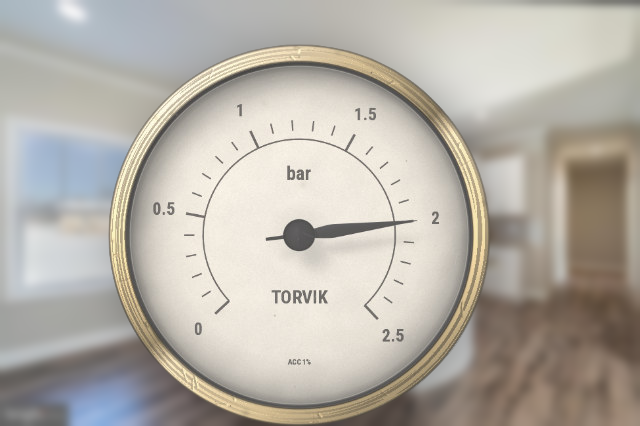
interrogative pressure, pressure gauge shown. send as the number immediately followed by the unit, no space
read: 2bar
